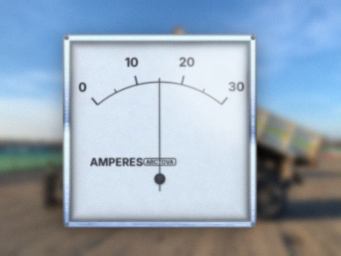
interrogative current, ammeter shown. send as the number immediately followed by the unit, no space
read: 15A
